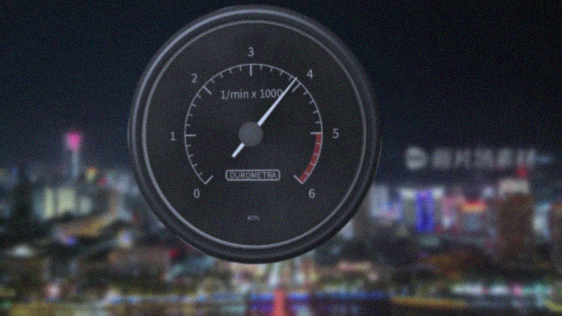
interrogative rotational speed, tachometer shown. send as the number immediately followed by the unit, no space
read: 3900rpm
